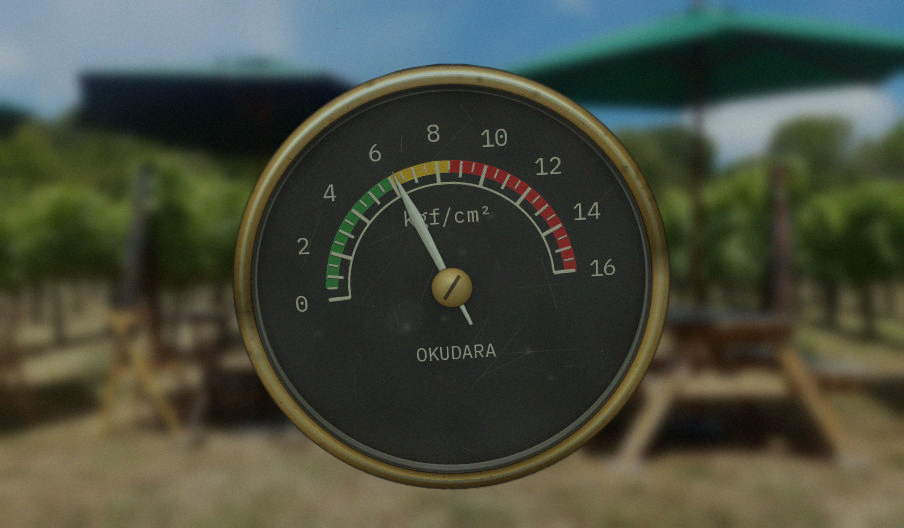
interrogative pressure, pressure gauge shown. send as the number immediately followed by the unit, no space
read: 6.25kg/cm²
